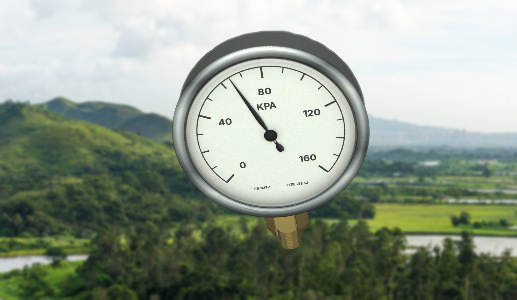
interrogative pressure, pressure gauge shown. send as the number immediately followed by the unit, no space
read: 65kPa
